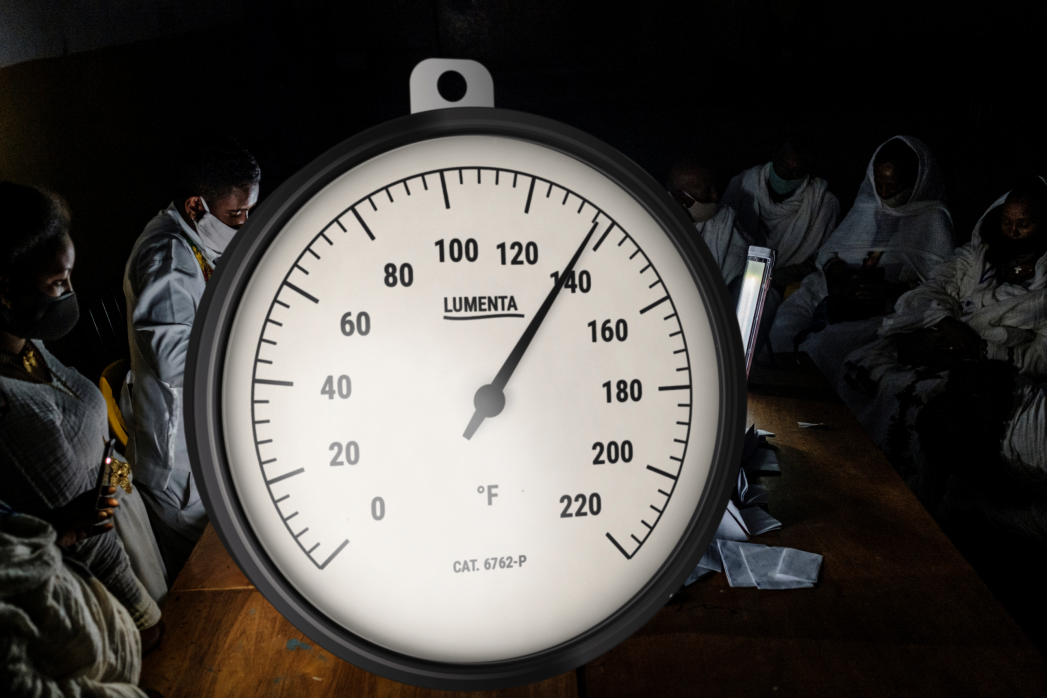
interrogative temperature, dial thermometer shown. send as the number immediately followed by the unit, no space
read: 136°F
